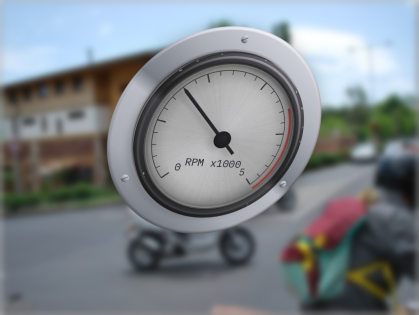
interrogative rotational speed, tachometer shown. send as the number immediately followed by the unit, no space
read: 1600rpm
